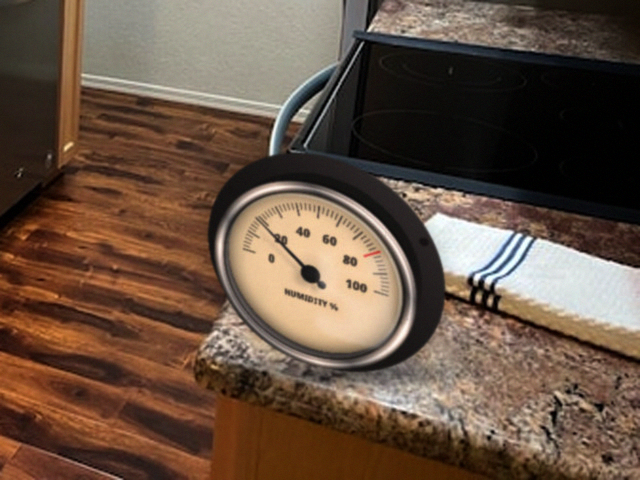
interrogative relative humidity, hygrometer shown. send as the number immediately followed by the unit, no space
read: 20%
